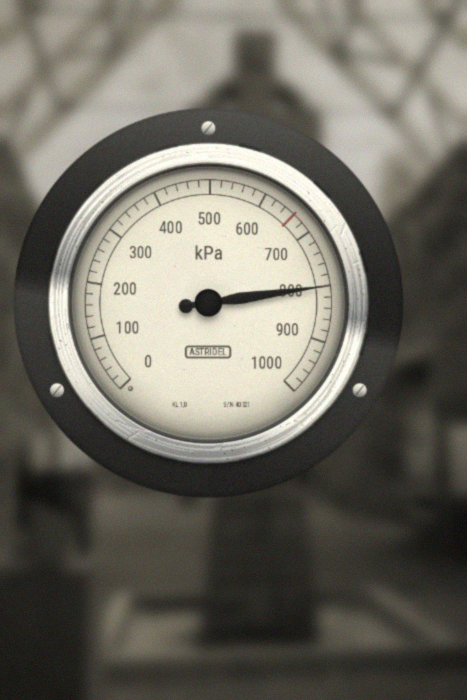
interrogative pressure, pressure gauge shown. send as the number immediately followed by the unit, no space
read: 800kPa
